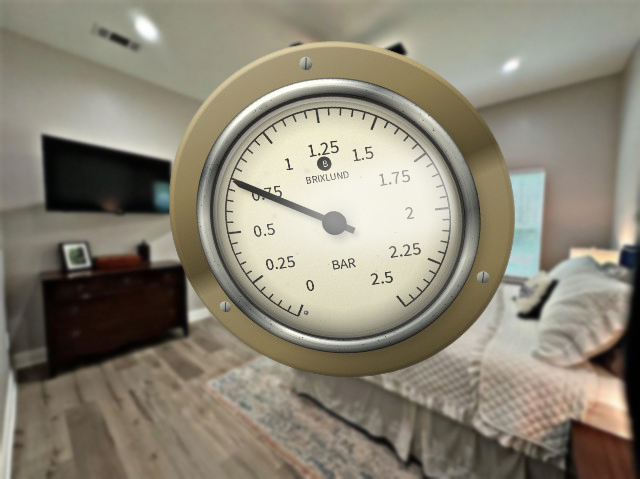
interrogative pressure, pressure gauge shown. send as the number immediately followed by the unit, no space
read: 0.75bar
